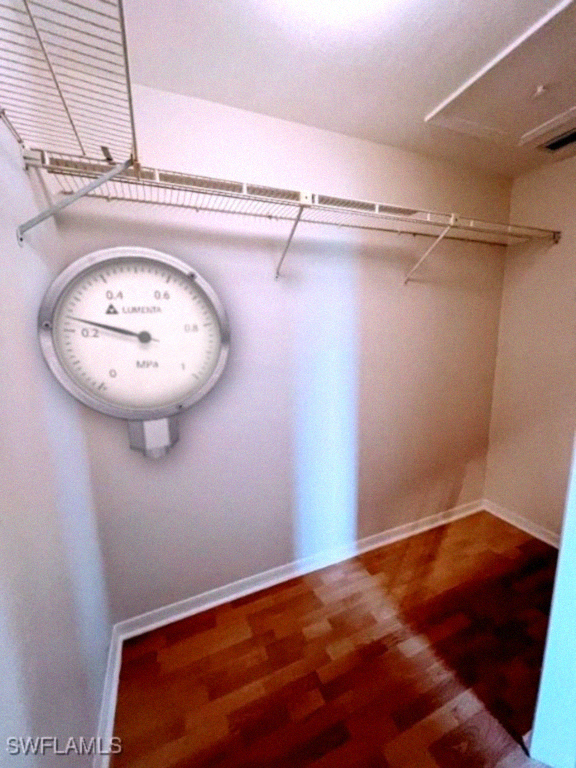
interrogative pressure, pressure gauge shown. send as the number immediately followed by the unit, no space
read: 0.24MPa
